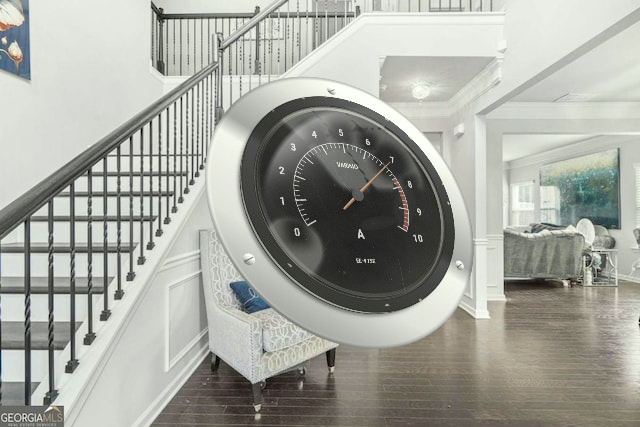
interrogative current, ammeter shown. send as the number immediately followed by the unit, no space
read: 7A
